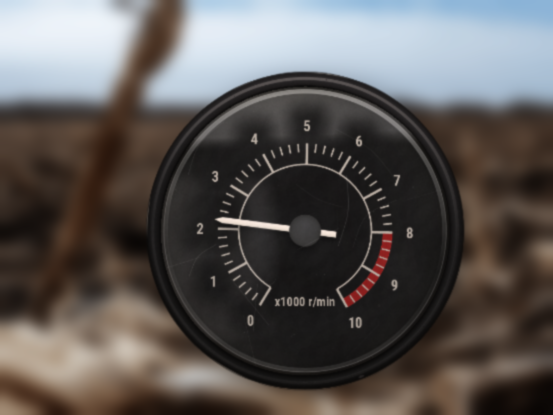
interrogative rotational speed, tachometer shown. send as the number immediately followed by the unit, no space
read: 2200rpm
